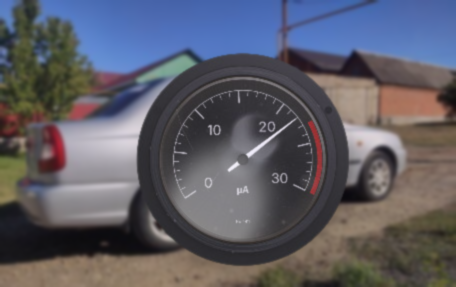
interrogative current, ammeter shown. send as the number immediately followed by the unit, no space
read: 22µA
